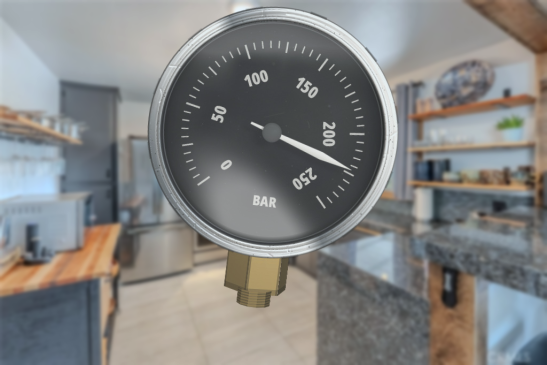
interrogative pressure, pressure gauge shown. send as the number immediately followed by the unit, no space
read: 222.5bar
